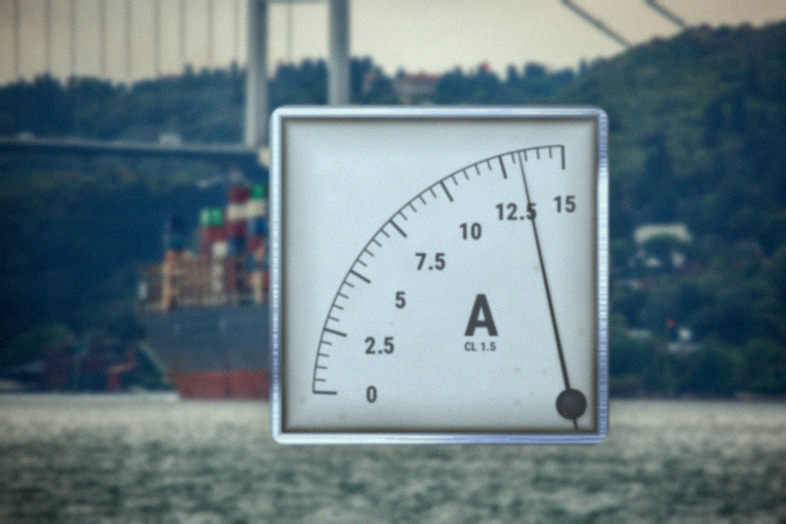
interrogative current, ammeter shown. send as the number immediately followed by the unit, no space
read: 13.25A
